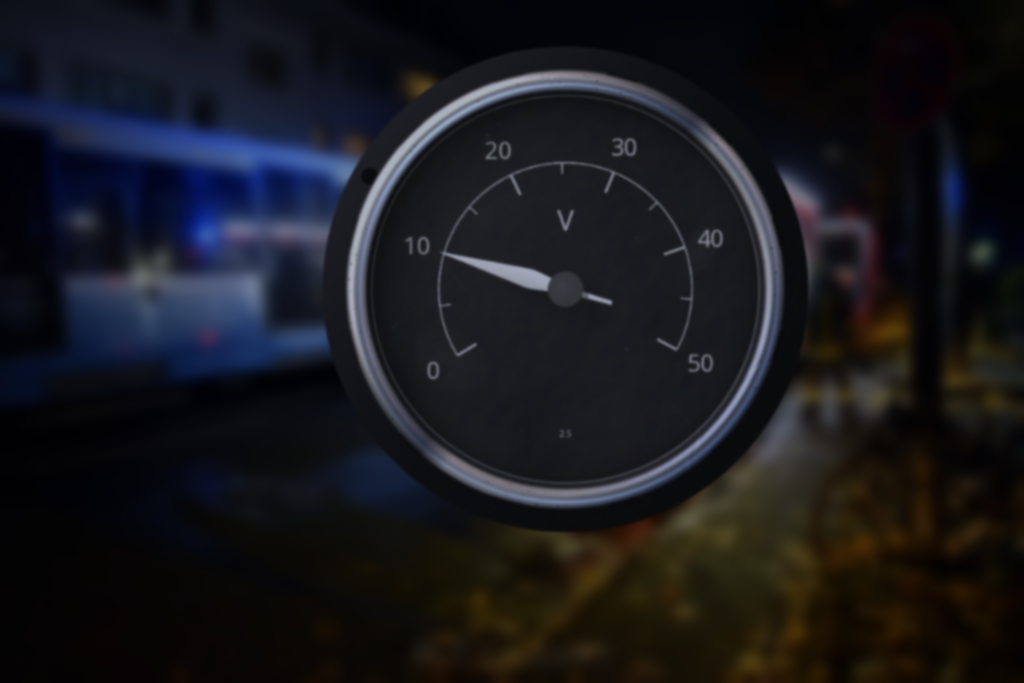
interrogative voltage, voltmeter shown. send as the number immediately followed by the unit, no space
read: 10V
